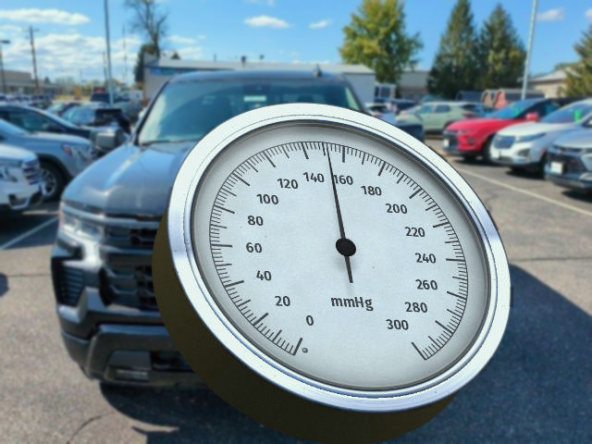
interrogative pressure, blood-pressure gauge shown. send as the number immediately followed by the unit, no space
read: 150mmHg
